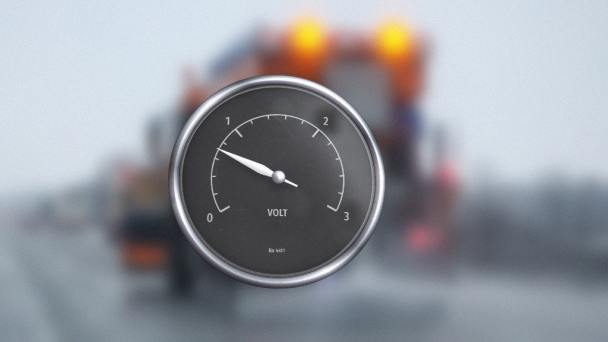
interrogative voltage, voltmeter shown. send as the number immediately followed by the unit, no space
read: 0.7V
